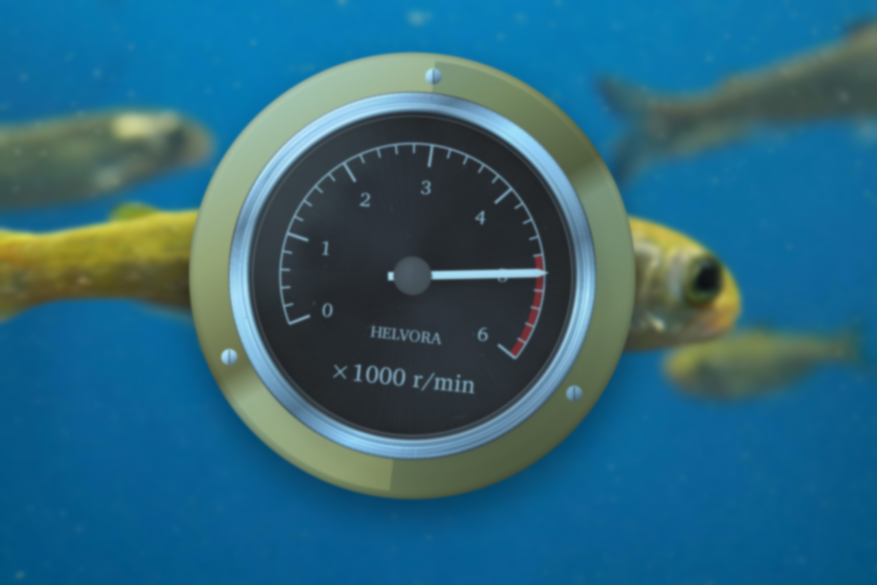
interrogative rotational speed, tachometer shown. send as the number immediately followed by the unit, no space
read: 5000rpm
